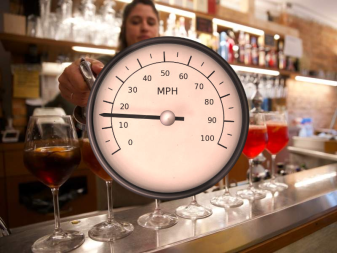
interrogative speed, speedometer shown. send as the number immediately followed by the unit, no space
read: 15mph
